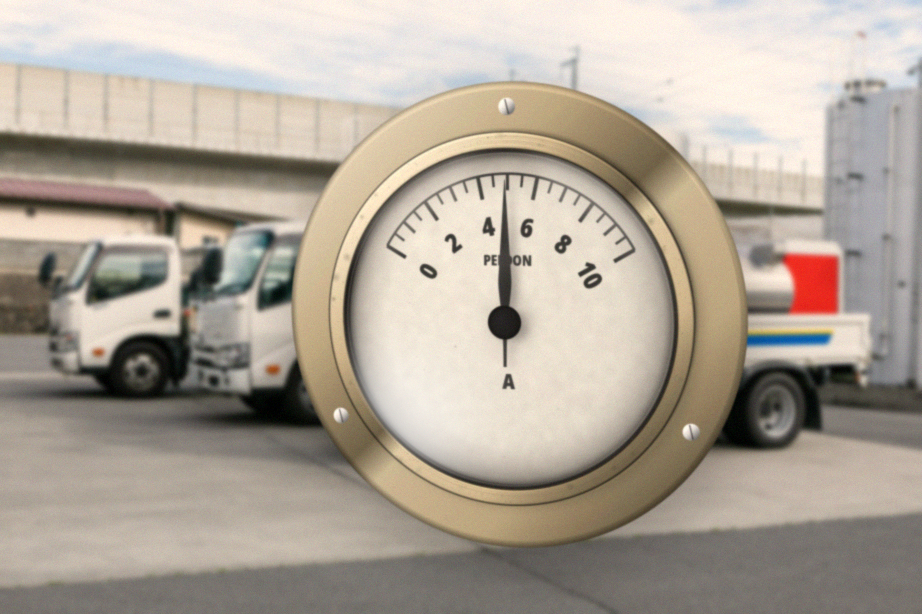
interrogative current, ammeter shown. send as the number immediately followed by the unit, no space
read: 5A
